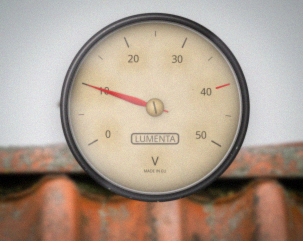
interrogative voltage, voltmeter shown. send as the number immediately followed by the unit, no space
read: 10V
